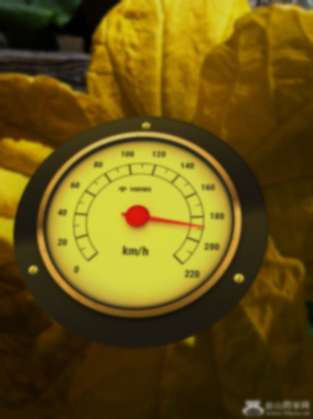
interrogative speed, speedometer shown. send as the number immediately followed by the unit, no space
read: 190km/h
